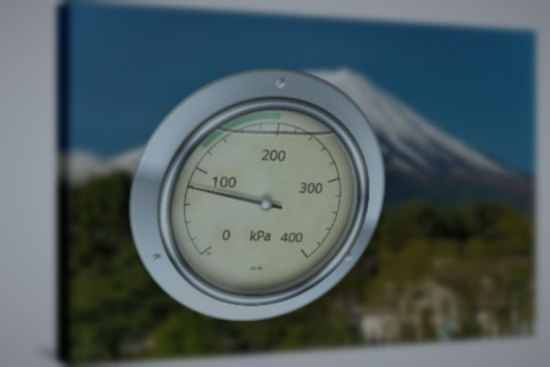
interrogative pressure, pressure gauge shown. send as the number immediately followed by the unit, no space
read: 80kPa
